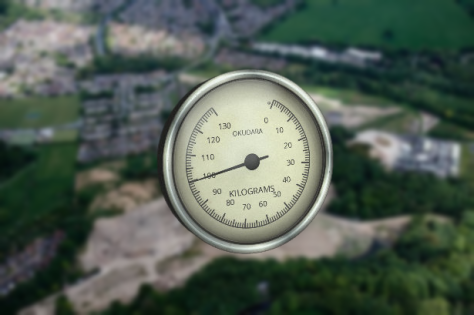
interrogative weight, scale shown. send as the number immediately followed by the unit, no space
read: 100kg
